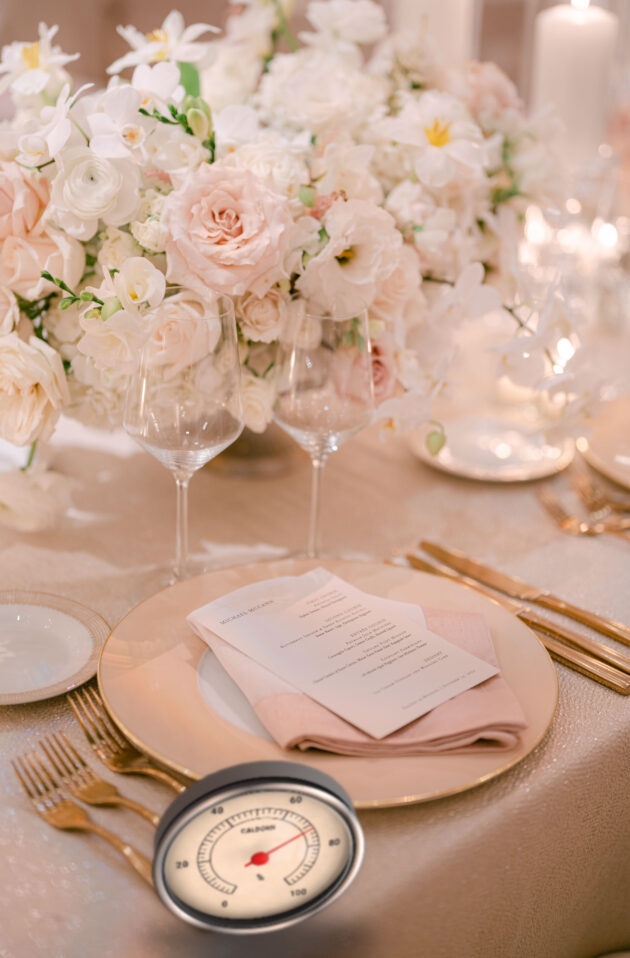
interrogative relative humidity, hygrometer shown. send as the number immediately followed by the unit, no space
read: 70%
